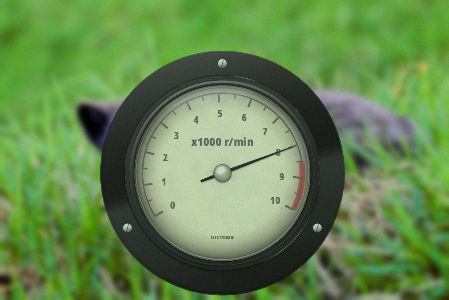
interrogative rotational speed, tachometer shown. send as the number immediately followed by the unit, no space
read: 8000rpm
